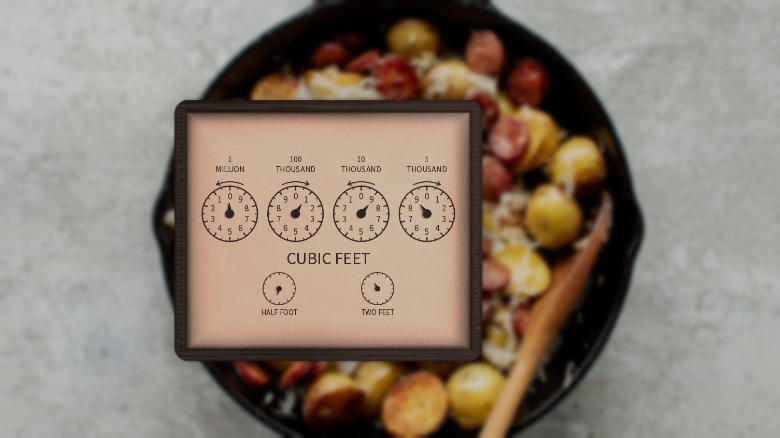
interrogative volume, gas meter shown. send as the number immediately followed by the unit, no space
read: 8900ft³
